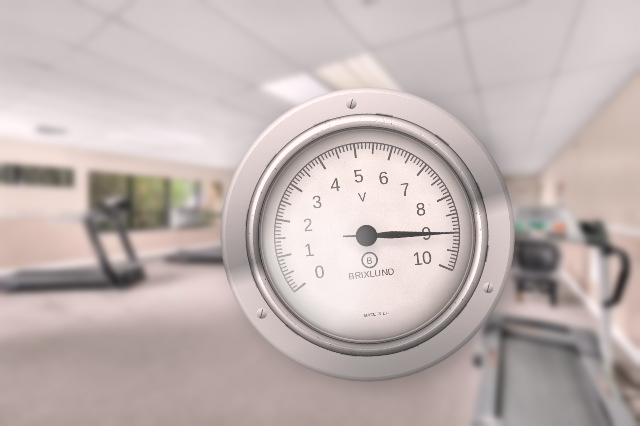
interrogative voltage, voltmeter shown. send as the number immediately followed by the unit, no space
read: 9V
